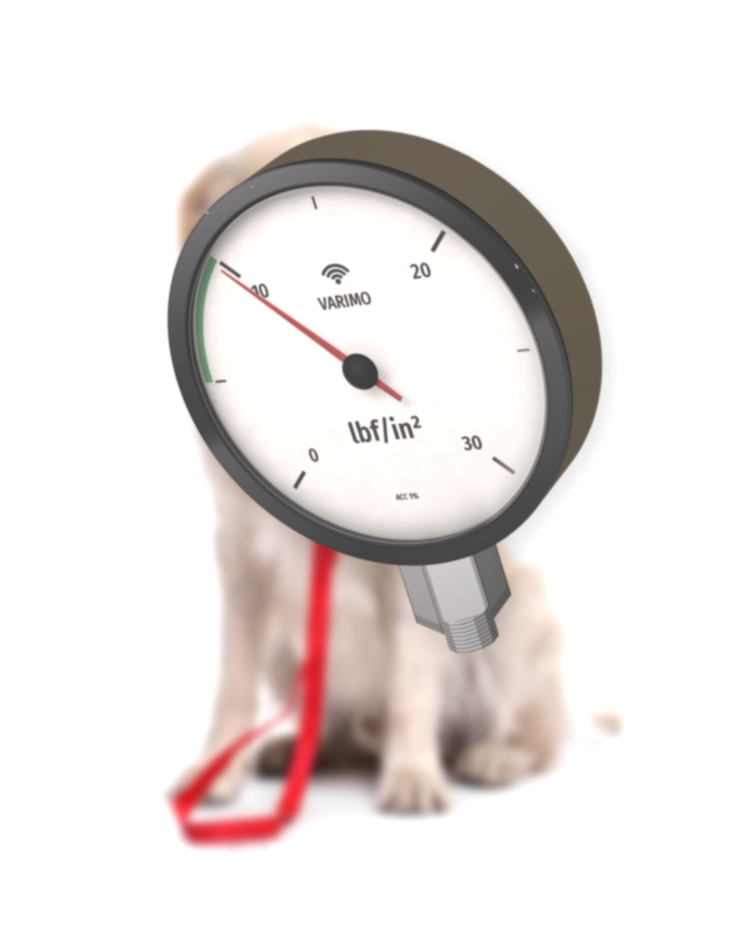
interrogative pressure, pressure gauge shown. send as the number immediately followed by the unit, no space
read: 10psi
